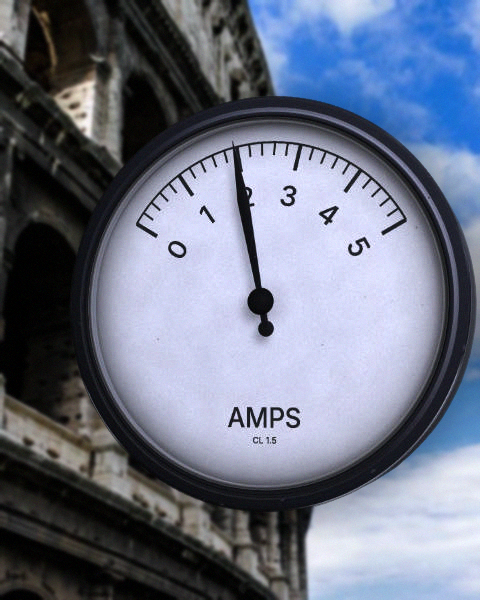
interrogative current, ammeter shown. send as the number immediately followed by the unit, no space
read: 2A
